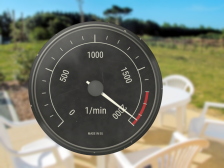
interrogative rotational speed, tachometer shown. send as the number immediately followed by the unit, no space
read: 1950rpm
